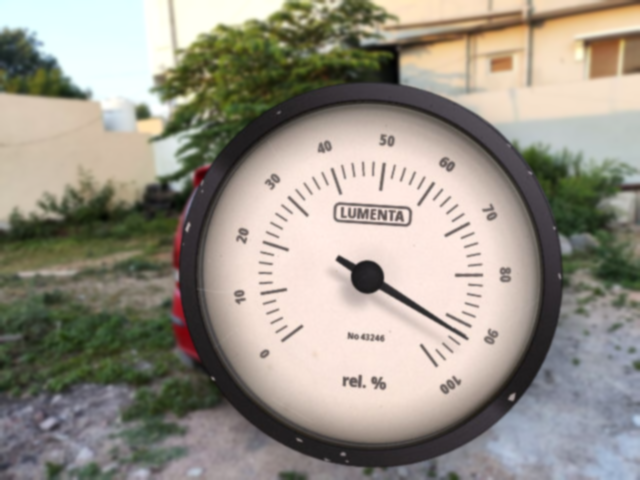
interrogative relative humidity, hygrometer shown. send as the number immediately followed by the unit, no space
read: 92%
